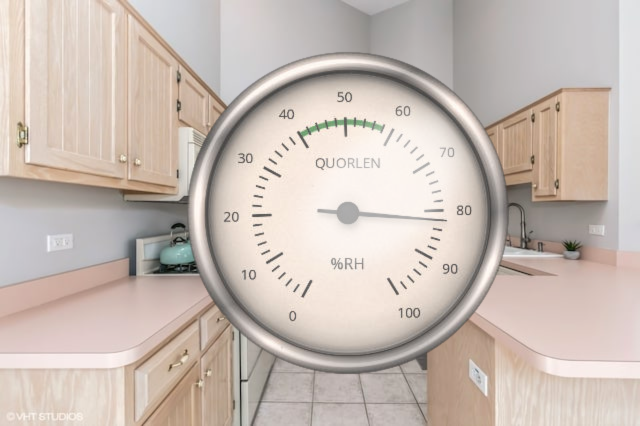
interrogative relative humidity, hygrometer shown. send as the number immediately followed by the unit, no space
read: 82%
